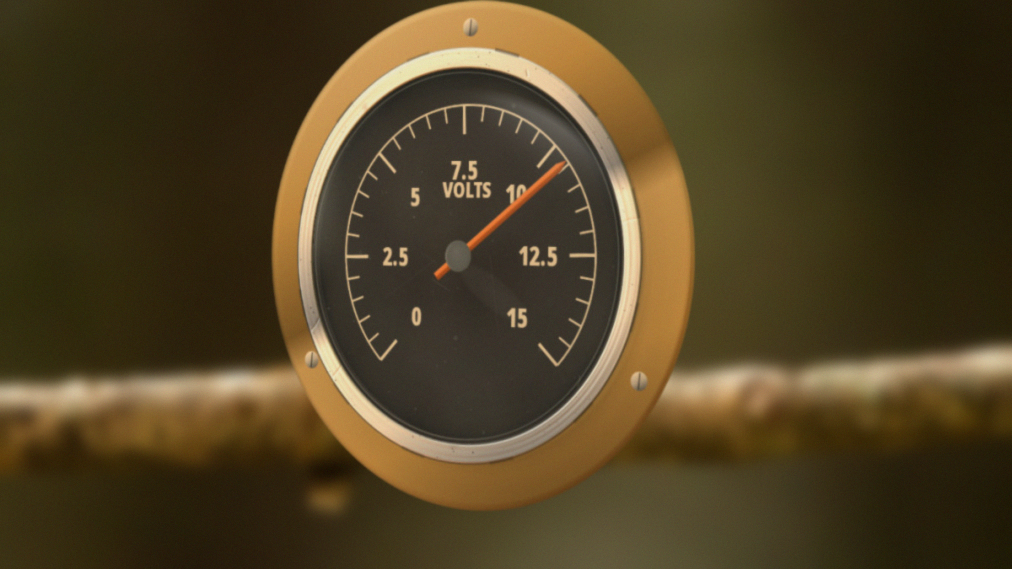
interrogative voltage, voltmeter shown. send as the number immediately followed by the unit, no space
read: 10.5V
